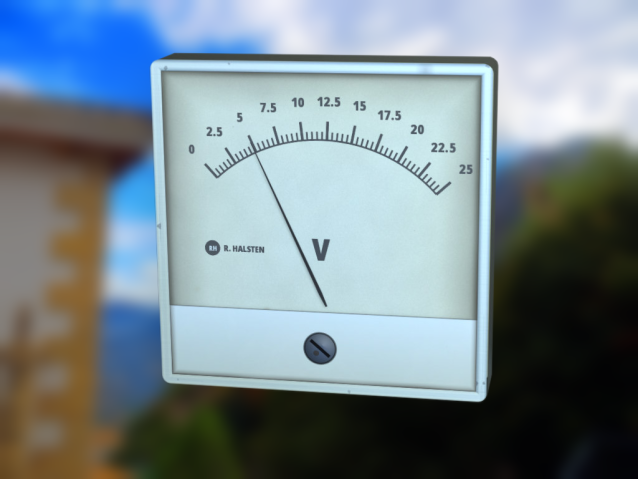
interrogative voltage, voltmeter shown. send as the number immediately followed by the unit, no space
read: 5V
